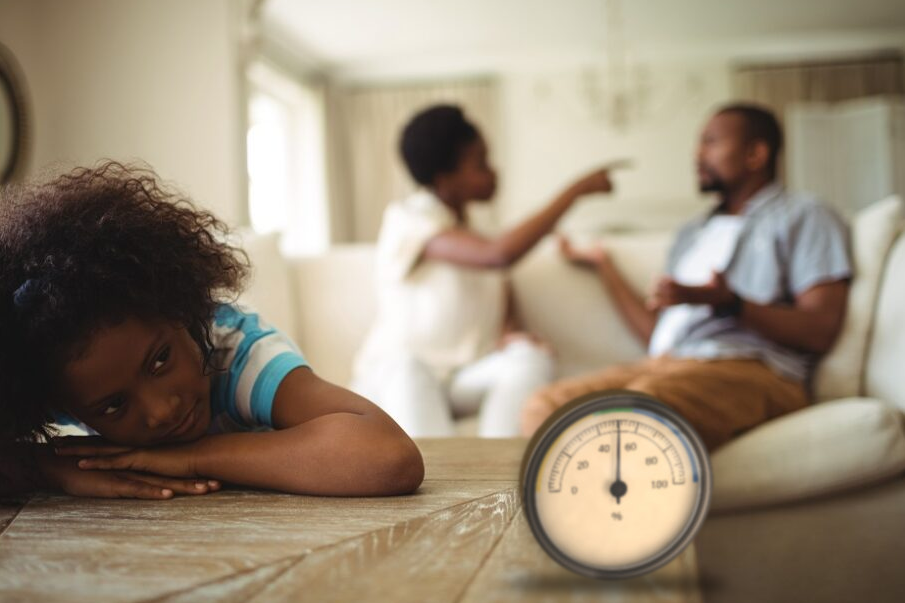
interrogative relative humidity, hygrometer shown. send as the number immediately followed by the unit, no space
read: 50%
